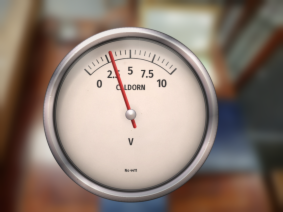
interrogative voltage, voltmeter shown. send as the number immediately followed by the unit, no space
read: 3V
